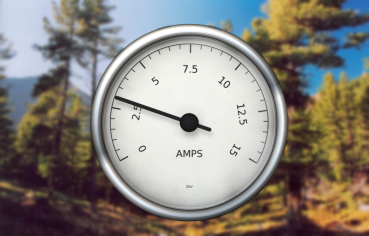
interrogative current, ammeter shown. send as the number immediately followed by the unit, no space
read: 3A
